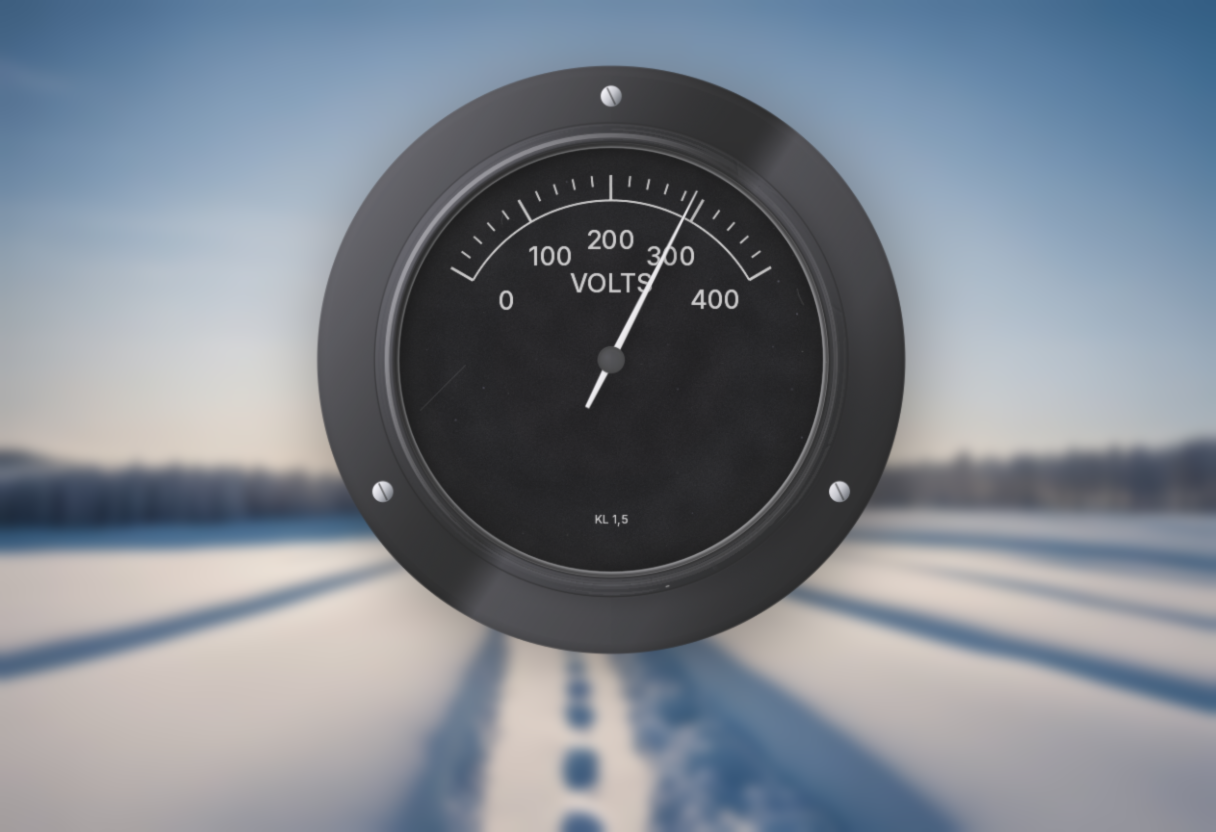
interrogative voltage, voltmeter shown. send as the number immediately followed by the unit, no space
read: 290V
